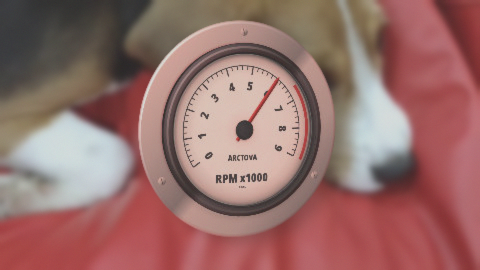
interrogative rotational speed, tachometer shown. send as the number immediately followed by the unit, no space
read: 6000rpm
